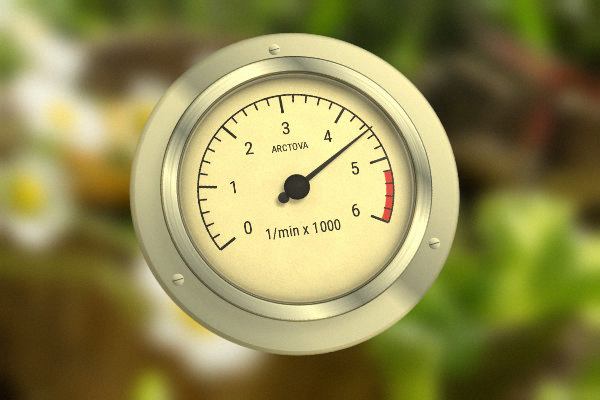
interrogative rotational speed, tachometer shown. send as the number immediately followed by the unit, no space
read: 4500rpm
